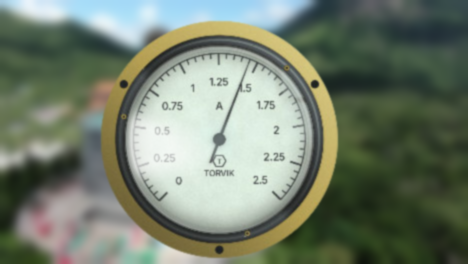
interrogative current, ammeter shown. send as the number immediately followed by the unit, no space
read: 1.45A
